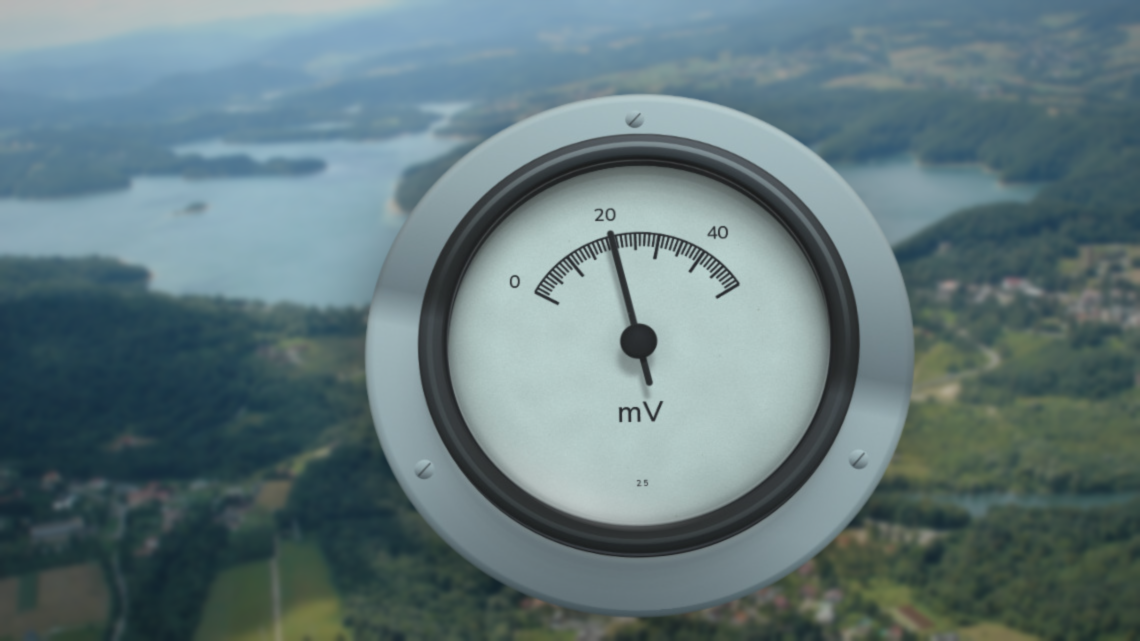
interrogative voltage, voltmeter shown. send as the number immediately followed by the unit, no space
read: 20mV
